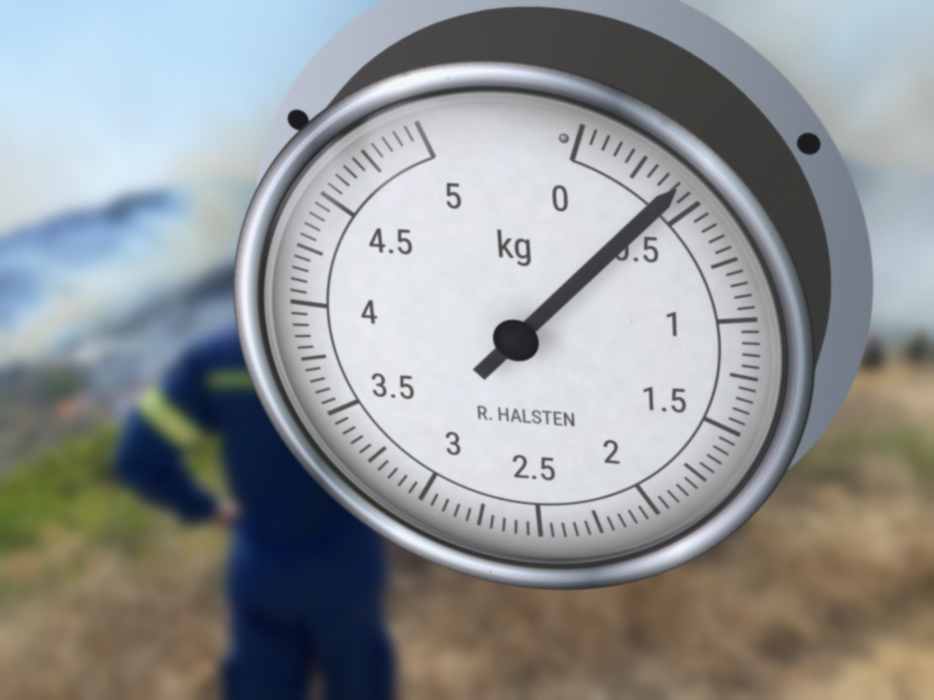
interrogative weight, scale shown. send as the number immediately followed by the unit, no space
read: 0.4kg
